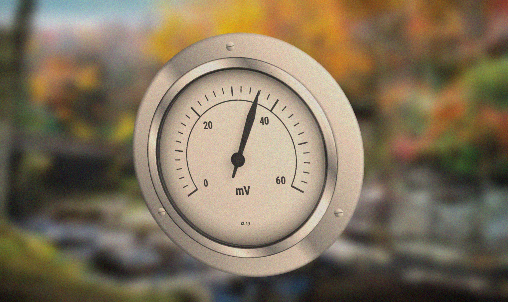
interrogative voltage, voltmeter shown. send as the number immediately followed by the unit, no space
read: 36mV
